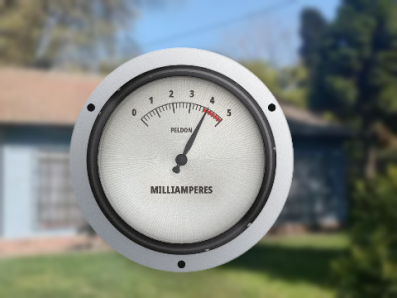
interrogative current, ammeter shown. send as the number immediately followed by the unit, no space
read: 4mA
